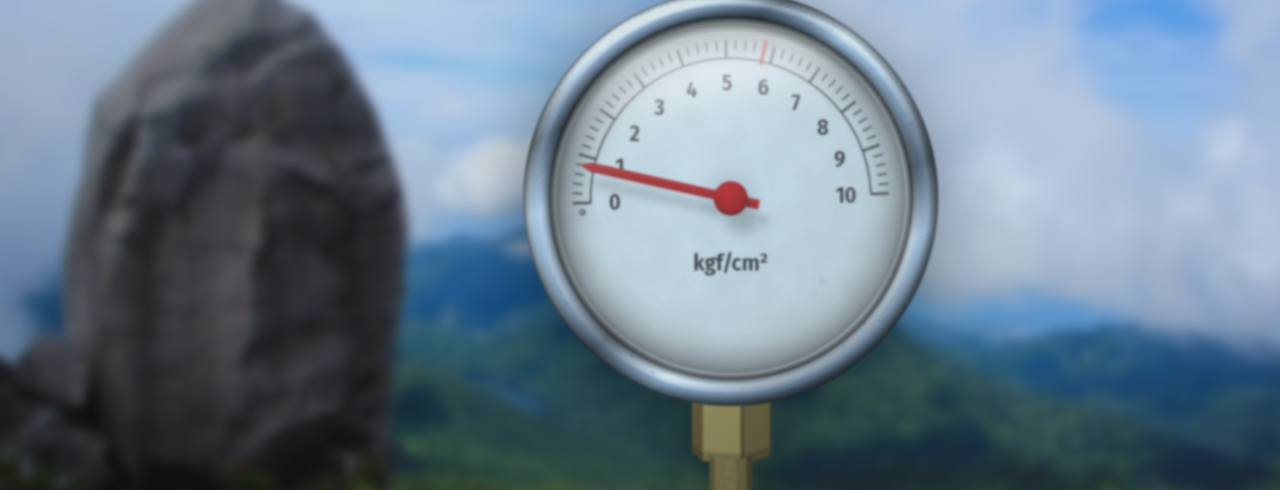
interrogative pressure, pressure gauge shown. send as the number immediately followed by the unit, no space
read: 0.8kg/cm²
